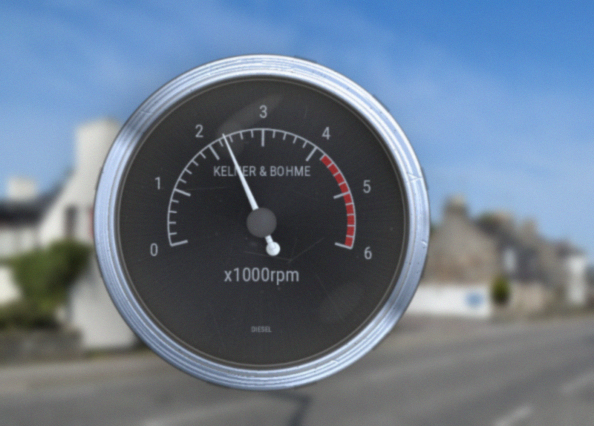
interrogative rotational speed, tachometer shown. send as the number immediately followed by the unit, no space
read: 2300rpm
